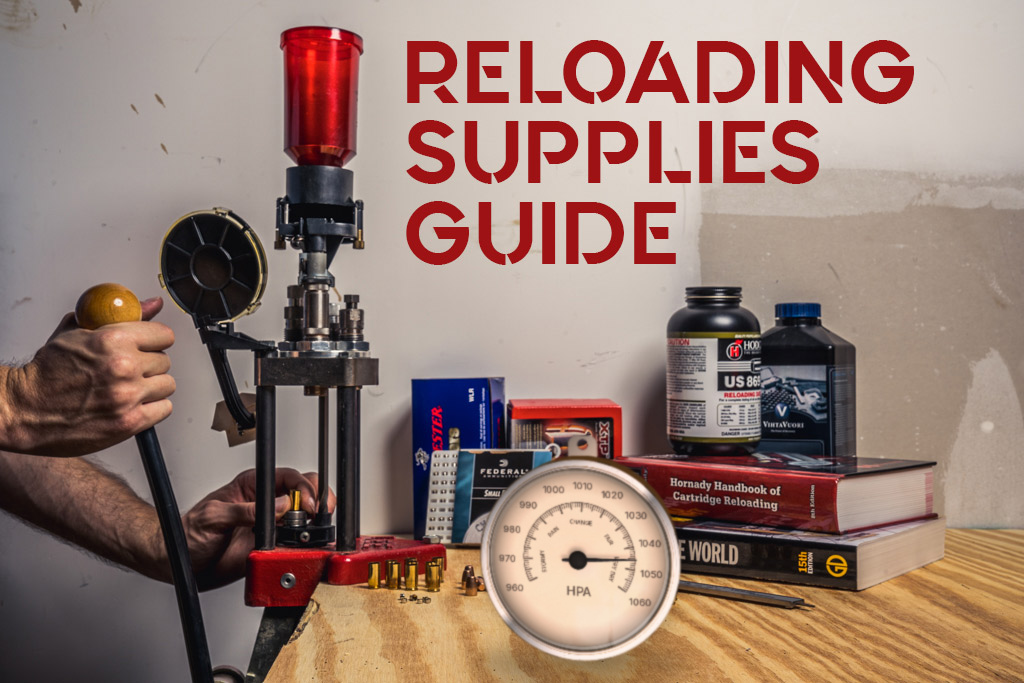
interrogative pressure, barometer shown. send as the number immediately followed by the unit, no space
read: 1045hPa
